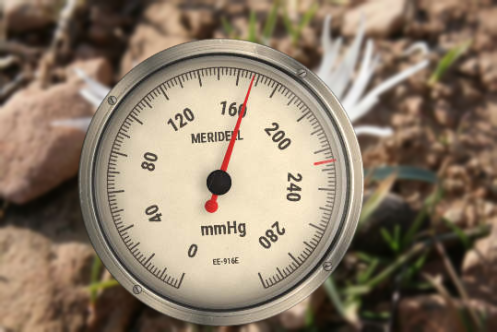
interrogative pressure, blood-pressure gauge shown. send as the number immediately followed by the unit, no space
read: 168mmHg
